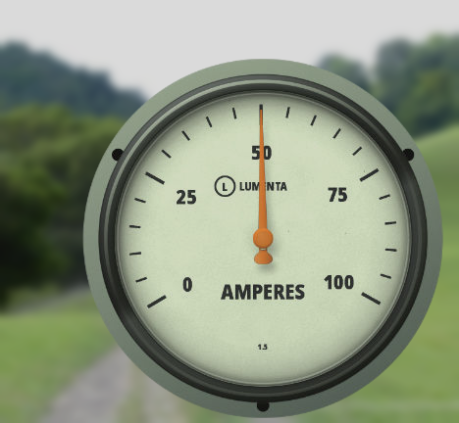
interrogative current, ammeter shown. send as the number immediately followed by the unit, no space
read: 50A
